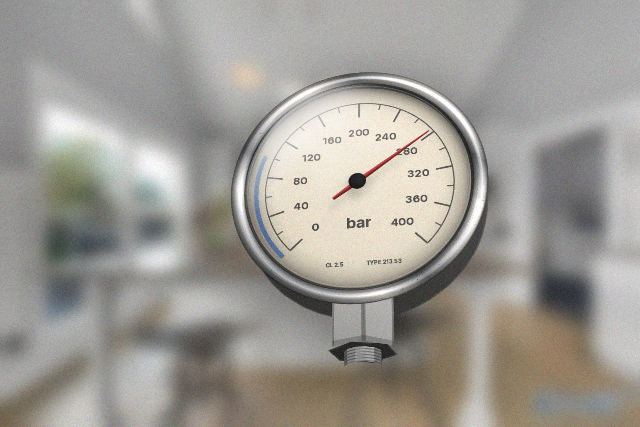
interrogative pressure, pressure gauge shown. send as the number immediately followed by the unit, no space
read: 280bar
